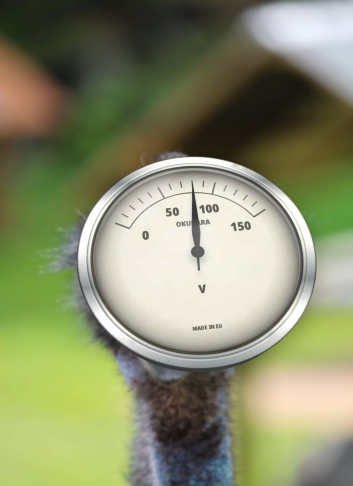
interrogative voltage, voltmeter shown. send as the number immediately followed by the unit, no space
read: 80V
